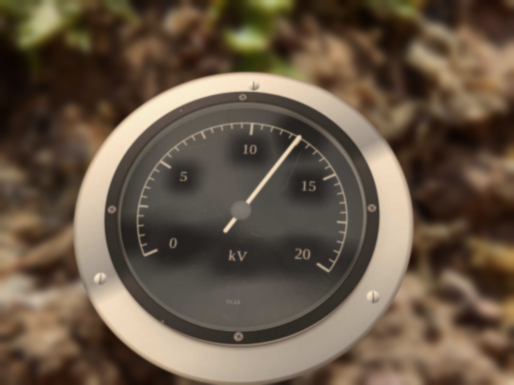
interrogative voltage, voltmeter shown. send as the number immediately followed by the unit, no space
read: 12.5kV
